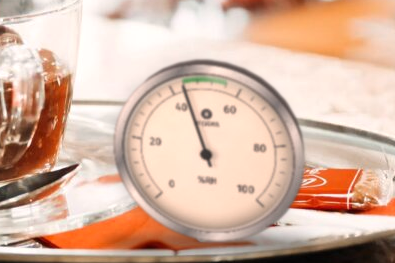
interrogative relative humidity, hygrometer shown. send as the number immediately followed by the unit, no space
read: 44%
